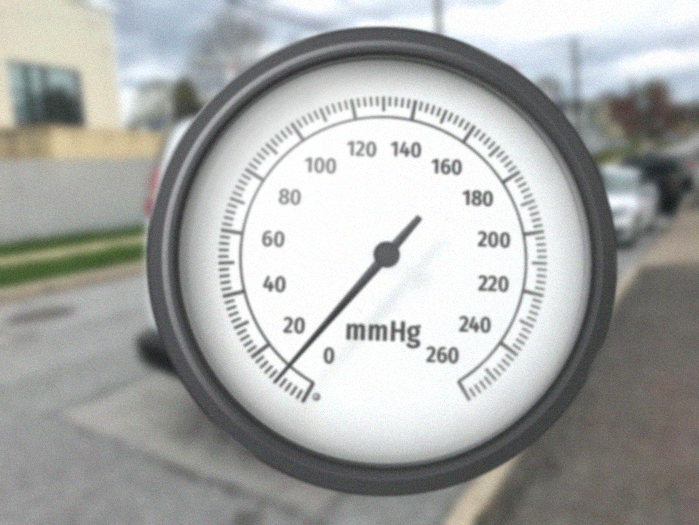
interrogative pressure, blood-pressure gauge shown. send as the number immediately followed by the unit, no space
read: 10mmHg
